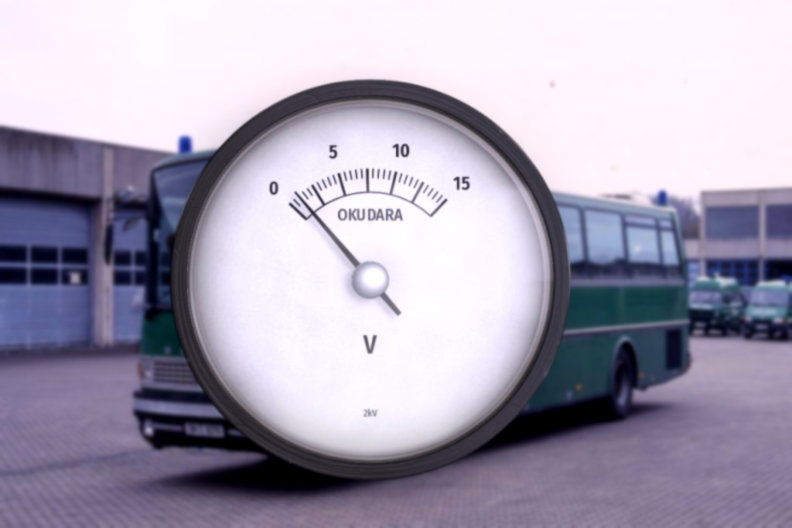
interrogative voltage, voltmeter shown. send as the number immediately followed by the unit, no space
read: 1V
